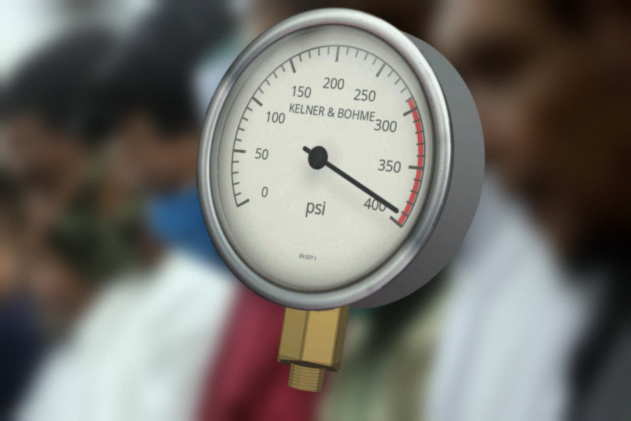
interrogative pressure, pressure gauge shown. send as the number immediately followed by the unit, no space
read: 390psi
